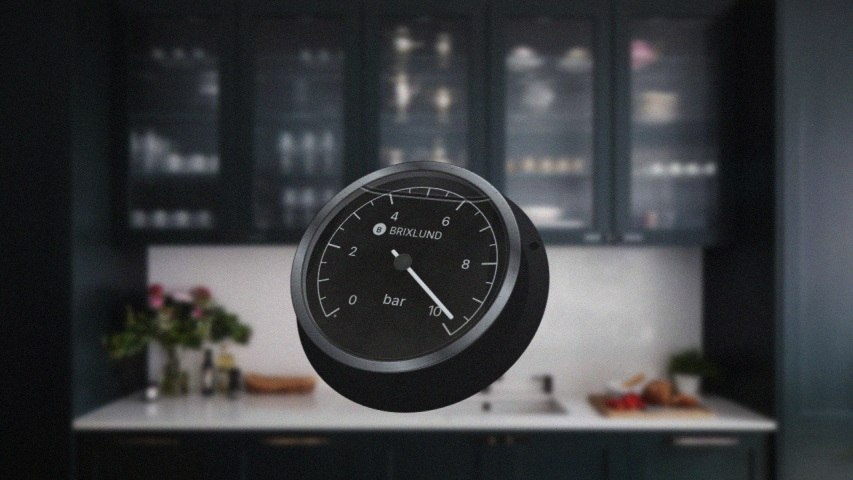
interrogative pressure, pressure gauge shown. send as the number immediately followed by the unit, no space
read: 9.75bar
